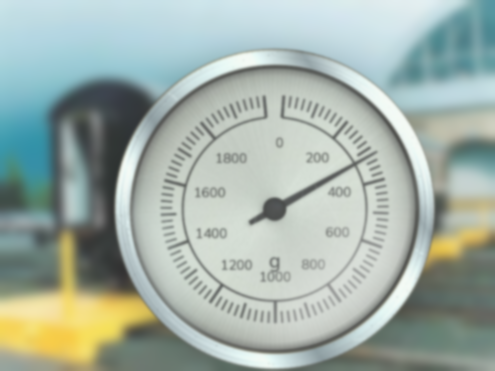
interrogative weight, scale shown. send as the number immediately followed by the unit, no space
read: 320g
